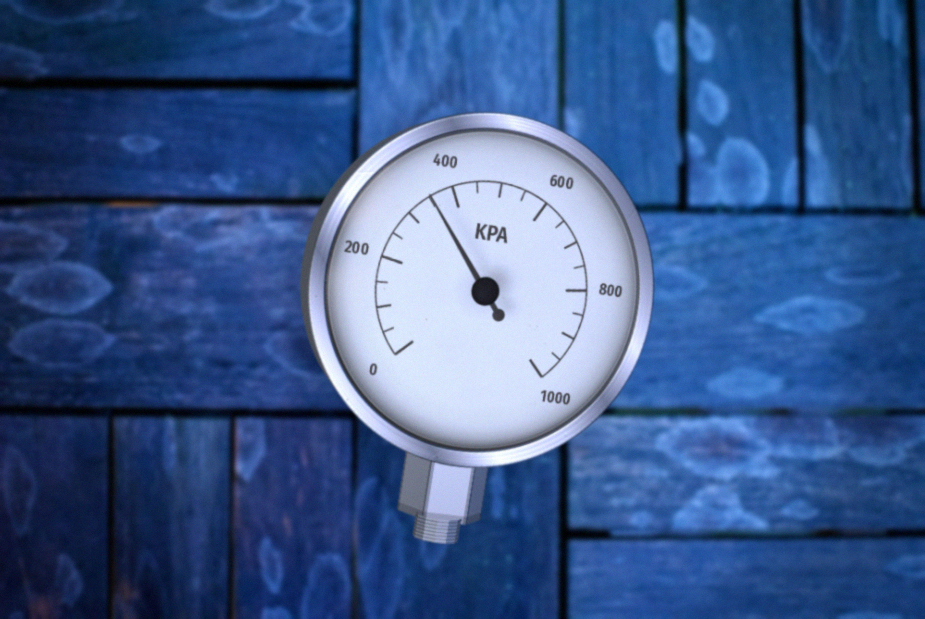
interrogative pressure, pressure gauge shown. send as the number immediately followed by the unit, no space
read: 350kPa
